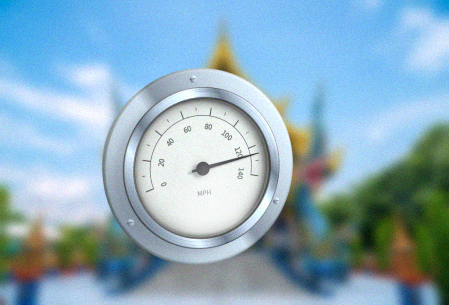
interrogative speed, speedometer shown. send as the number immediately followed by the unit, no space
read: 125mph
